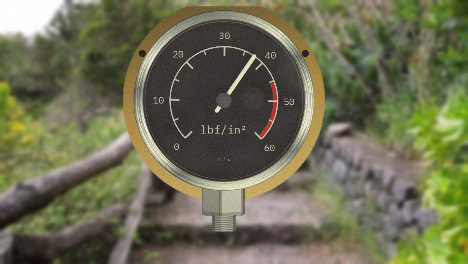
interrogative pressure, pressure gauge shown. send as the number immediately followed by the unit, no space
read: 37.5psi
